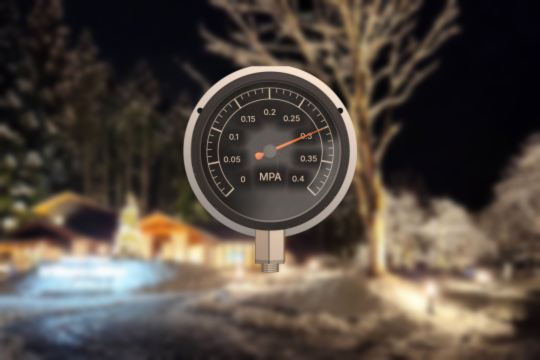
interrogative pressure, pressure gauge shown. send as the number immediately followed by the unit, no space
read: 0.3MPa
